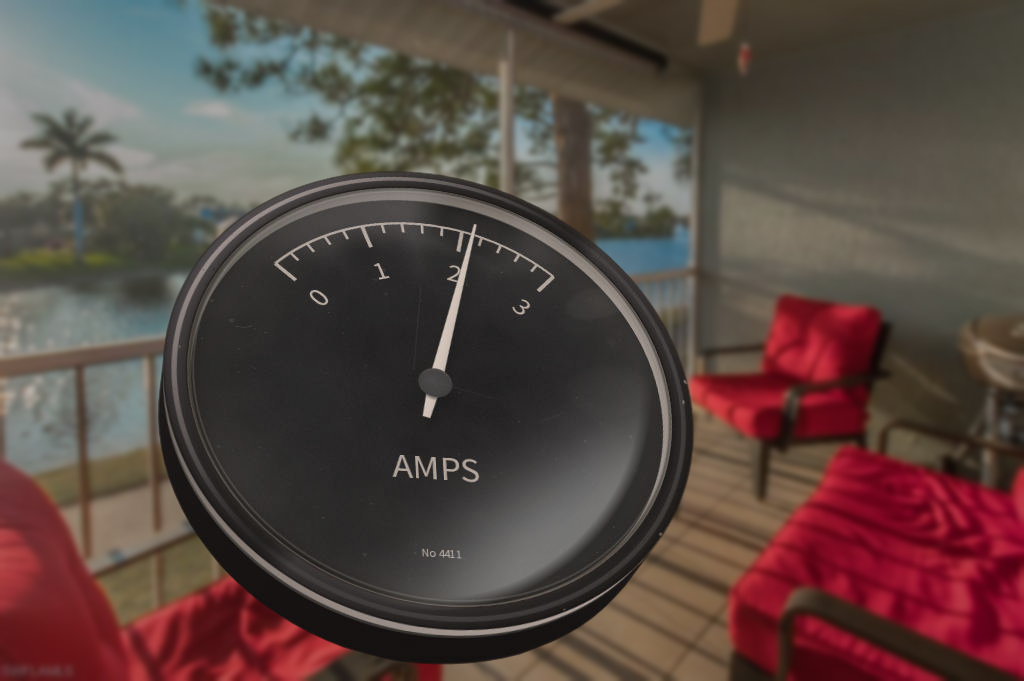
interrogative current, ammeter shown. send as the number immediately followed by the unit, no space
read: 2.1A
